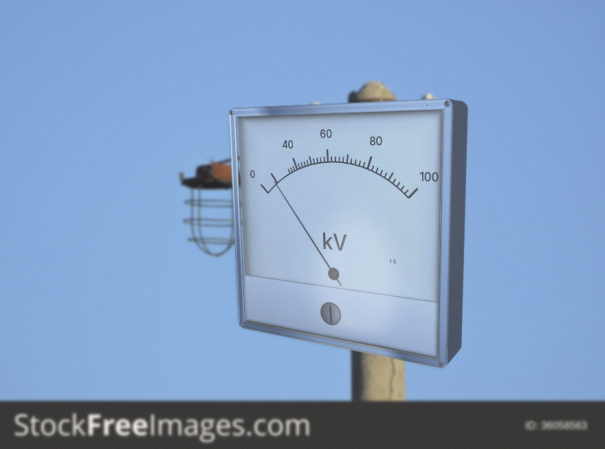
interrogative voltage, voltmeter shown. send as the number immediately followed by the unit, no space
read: 20kV
